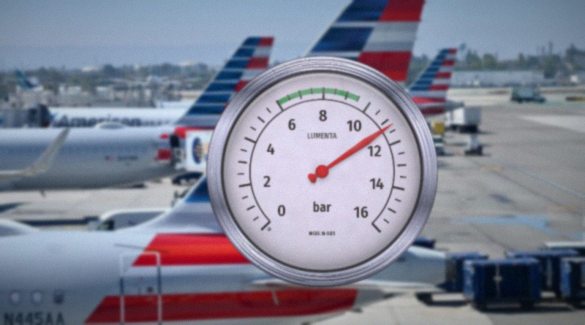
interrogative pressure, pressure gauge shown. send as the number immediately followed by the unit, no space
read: 11.25bar
